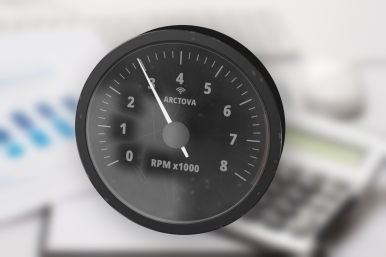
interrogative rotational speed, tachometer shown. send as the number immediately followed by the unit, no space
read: 3000rpm
